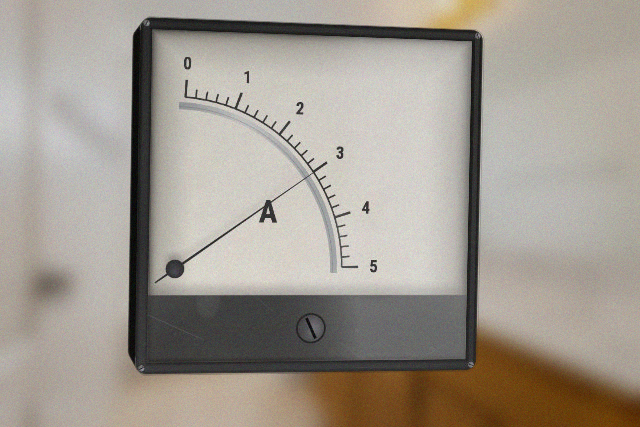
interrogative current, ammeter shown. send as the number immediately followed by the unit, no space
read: 3A
